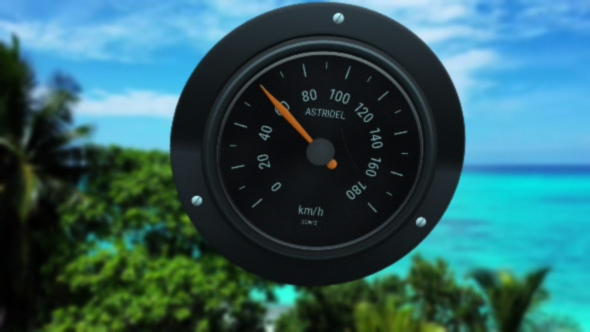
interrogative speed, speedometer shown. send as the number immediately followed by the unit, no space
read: 60km/h
